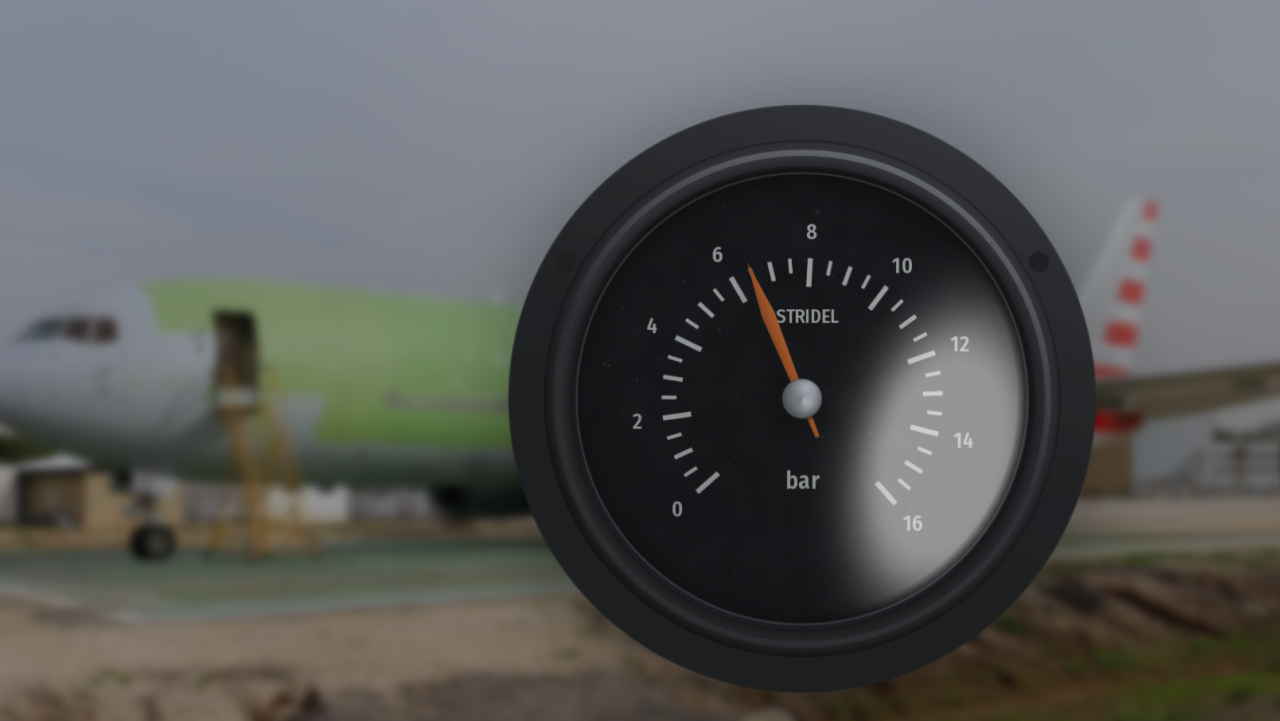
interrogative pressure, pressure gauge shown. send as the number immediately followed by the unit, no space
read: 6.5bar
